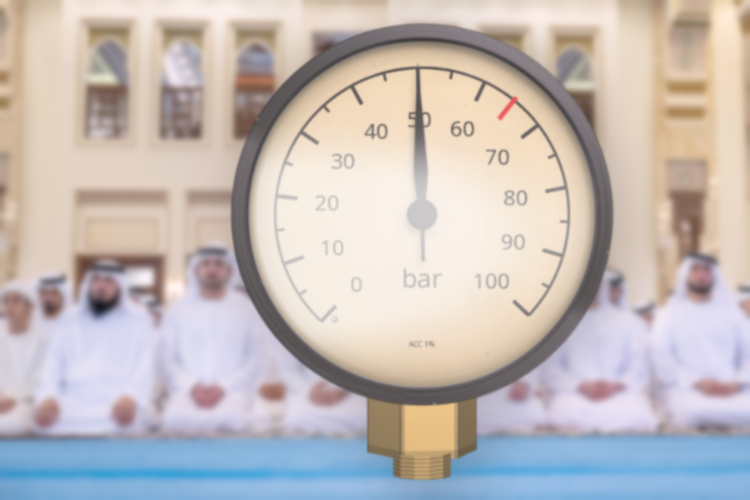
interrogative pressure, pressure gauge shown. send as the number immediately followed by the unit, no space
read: 50bar
